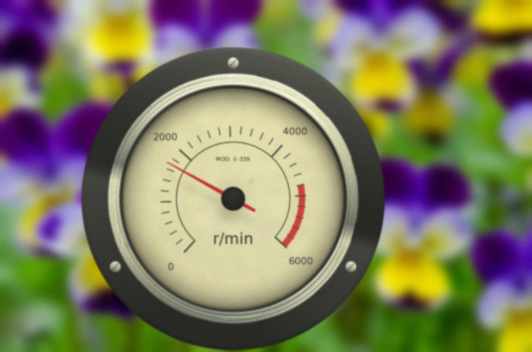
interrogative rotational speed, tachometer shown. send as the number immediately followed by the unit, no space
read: 1700rpm
